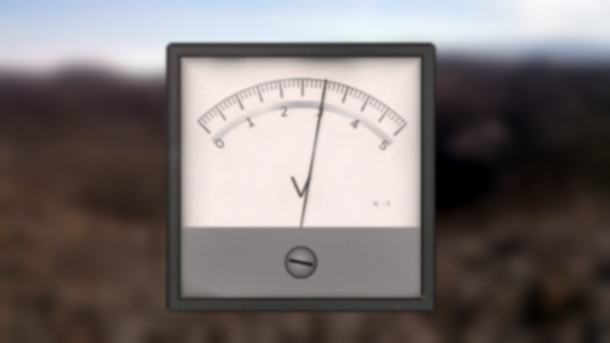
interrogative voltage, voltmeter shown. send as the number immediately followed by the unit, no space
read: 3V
